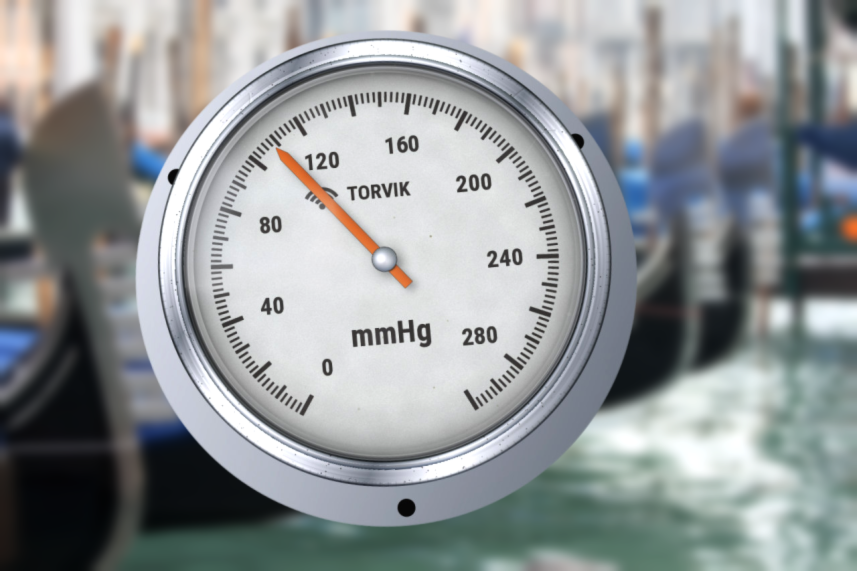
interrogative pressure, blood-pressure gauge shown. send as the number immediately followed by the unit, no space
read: 108mmHg
